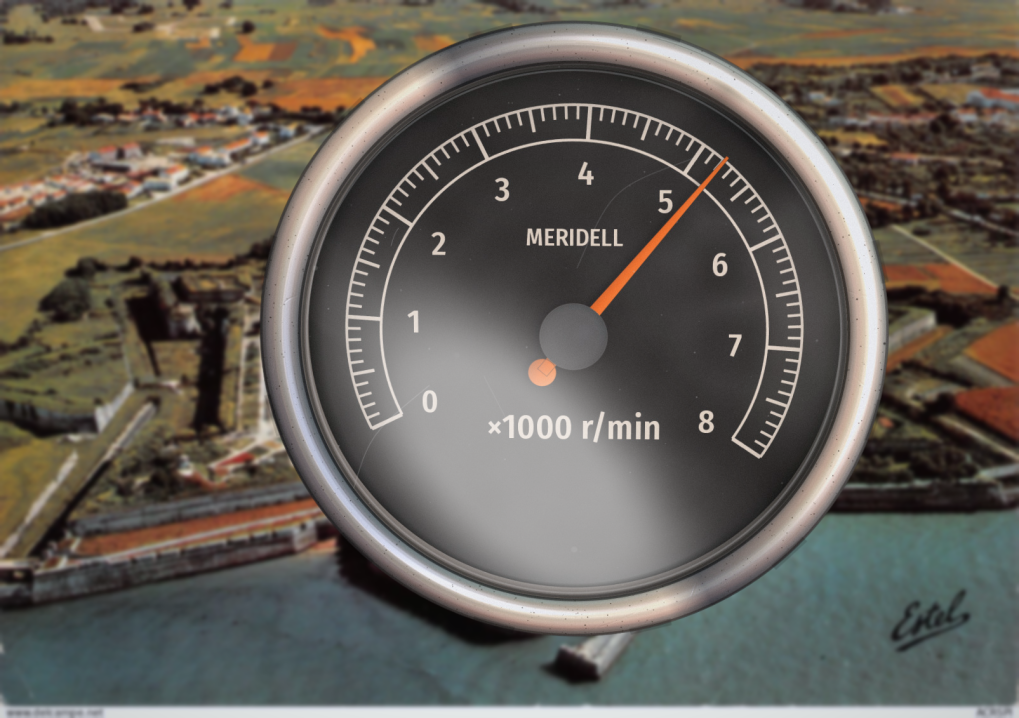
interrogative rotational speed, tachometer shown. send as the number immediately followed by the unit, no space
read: 5200rpm
